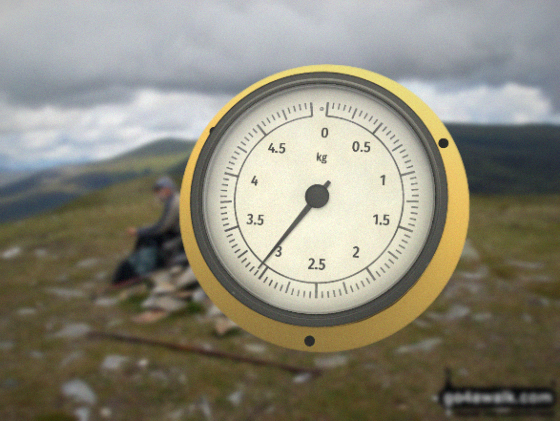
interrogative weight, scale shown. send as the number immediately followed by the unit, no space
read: 3.05kg
